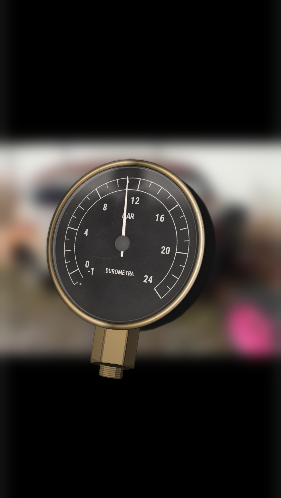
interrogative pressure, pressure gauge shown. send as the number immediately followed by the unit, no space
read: 11bar
